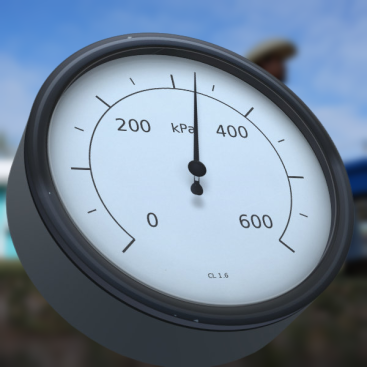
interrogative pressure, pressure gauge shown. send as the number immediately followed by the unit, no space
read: 325kPa
